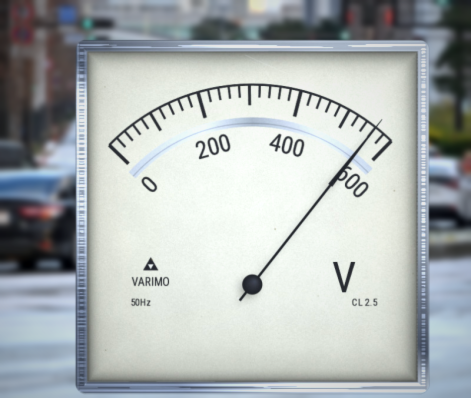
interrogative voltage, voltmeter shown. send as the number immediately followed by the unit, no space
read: 560V
